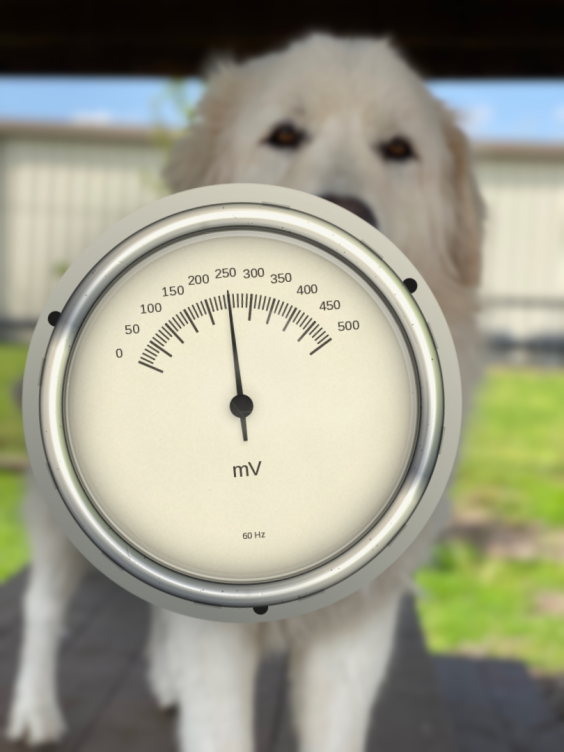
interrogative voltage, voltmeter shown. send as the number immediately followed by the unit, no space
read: 250mV
